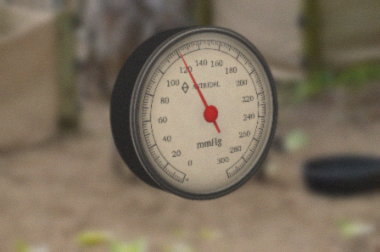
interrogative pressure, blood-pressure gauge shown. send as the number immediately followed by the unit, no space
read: 120mmHg
